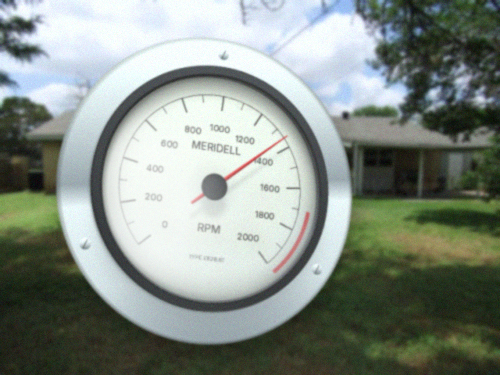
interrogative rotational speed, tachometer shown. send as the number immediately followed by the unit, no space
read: 1350rpm
